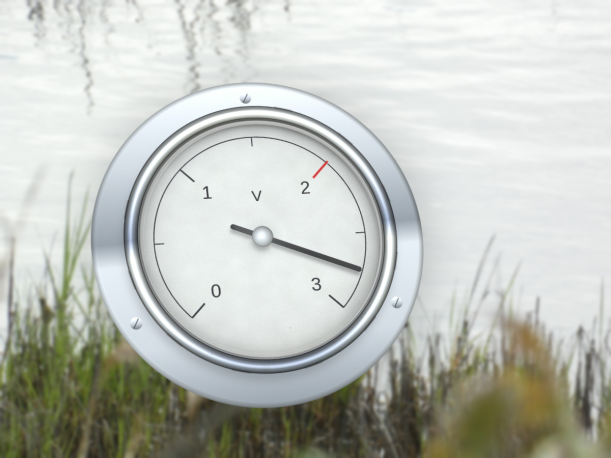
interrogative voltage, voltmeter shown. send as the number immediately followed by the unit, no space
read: 2.75V
